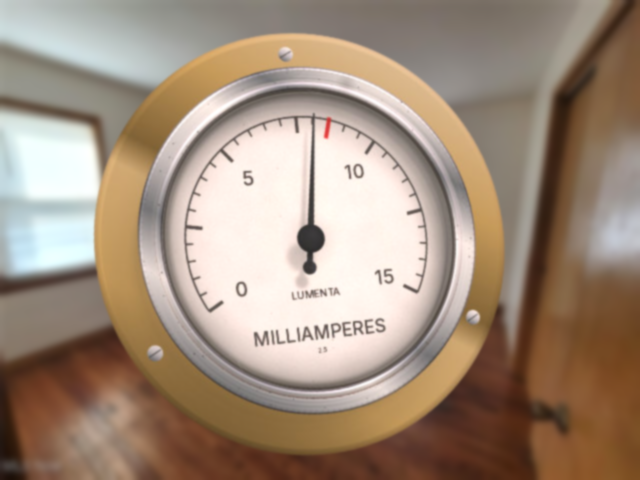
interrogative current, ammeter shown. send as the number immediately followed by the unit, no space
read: 8mA
